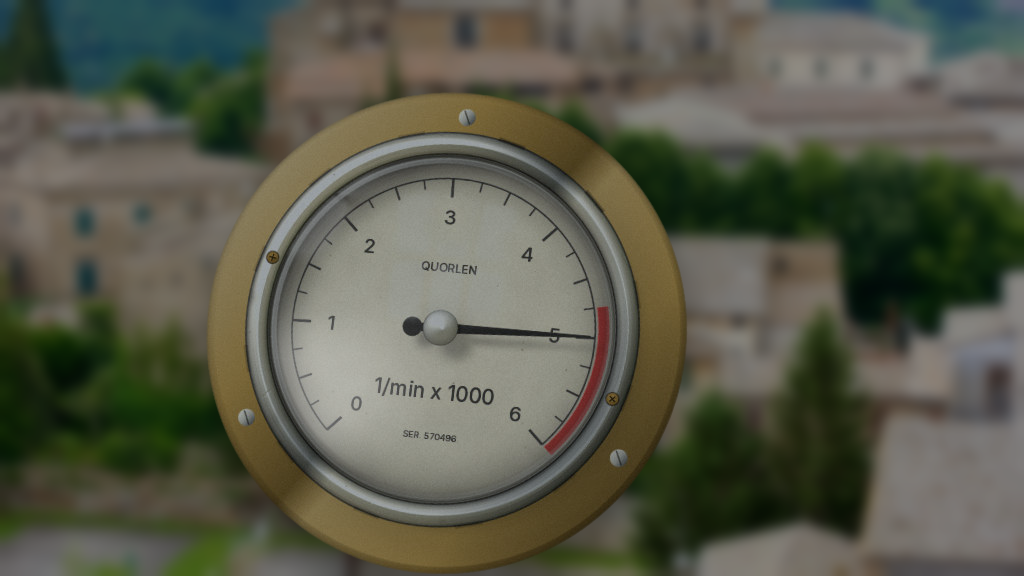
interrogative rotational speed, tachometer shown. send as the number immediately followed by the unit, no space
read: 5000rpm
